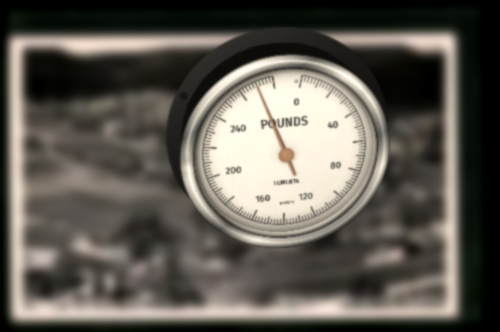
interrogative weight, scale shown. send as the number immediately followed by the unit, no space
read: 270lb
